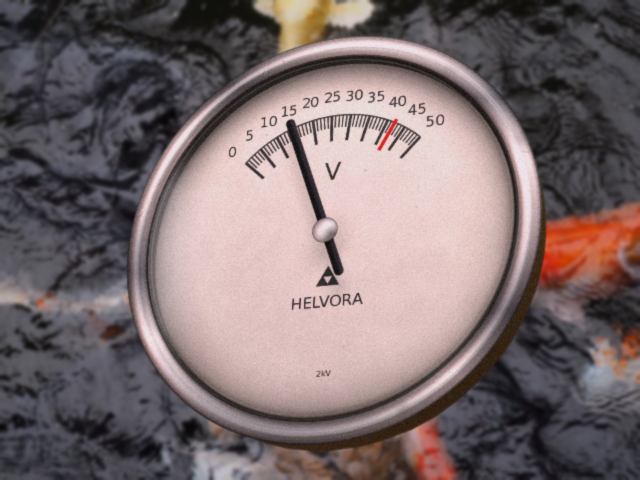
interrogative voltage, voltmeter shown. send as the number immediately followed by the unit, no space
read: 15V
